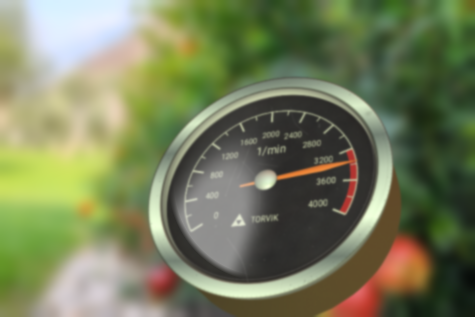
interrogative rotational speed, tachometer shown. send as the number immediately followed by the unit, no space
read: 3400rpm
